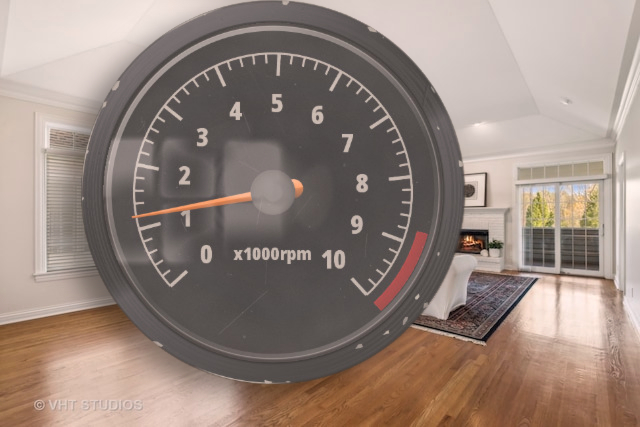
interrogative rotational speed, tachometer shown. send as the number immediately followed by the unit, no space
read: 1200rpm
